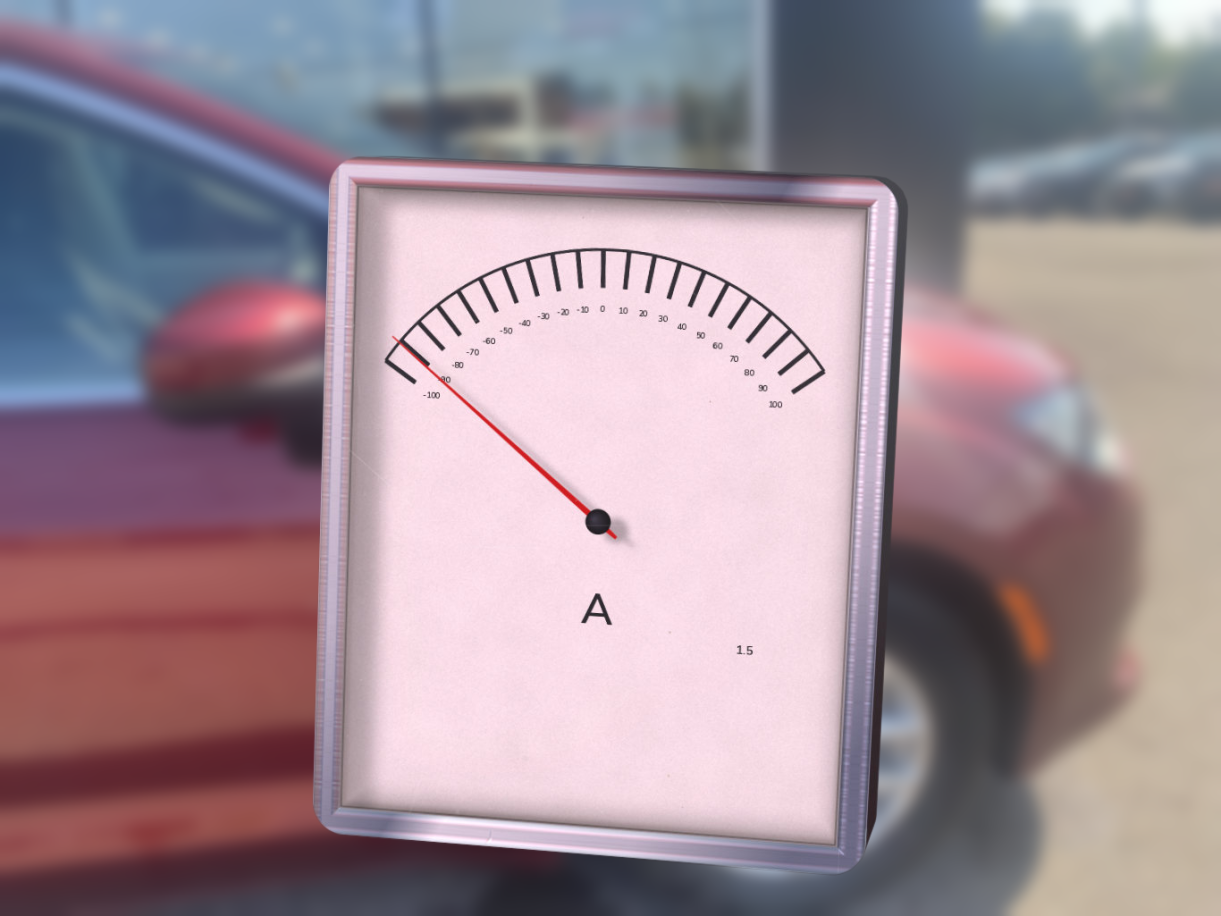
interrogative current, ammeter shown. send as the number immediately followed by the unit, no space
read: -90A
